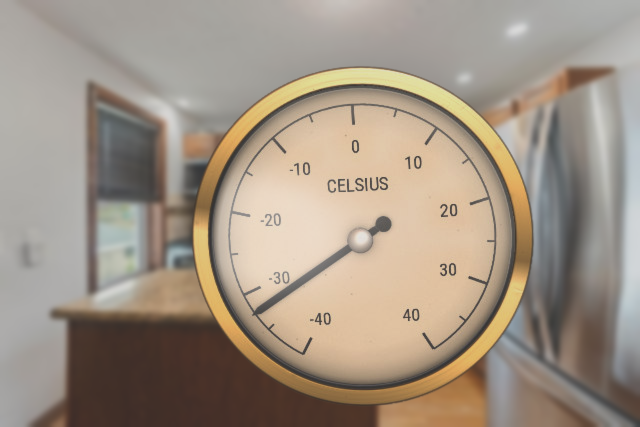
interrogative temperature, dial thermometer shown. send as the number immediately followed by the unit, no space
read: -32.5°C
